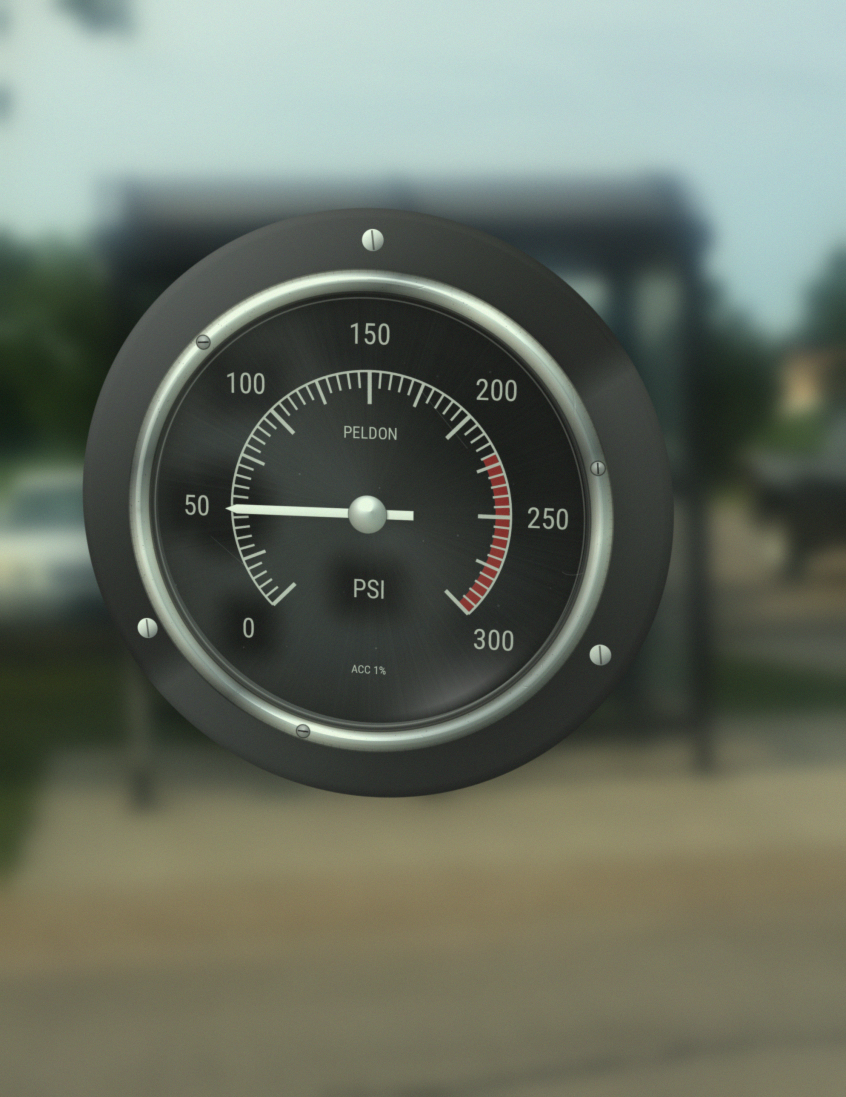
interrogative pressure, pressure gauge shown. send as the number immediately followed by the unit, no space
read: 50psi
